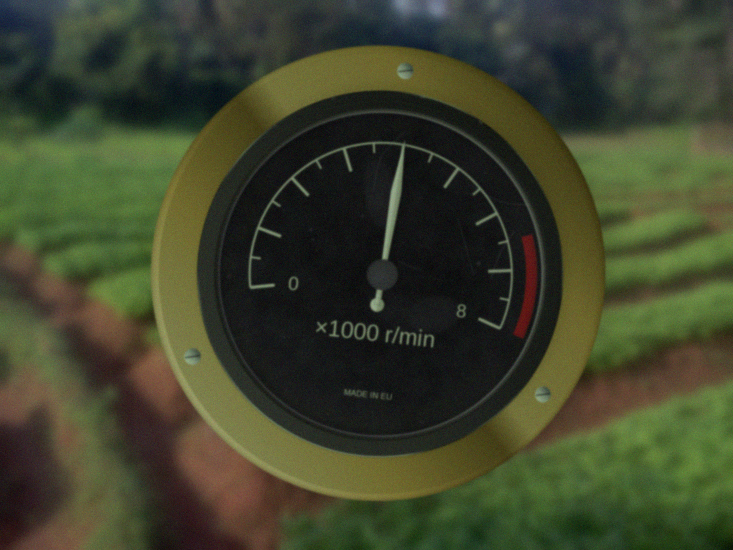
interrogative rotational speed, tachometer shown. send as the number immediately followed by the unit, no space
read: 4000rpm
